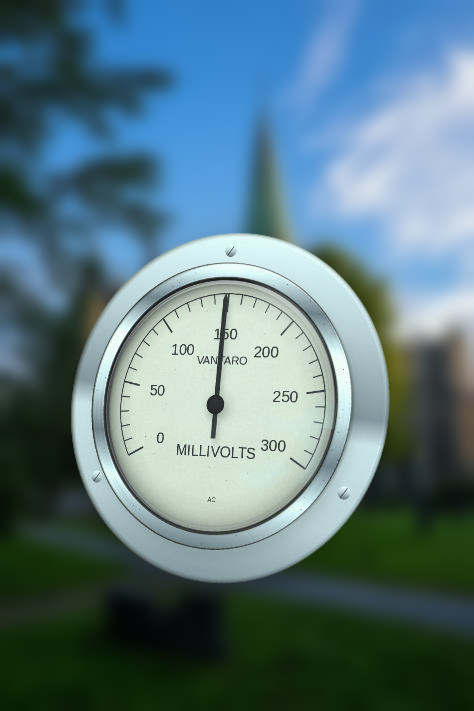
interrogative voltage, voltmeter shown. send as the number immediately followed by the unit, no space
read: 150mV
